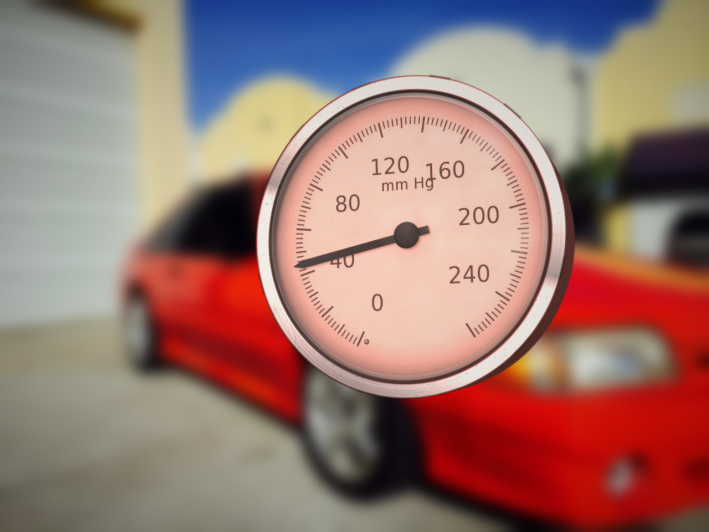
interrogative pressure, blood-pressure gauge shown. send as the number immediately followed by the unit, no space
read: 44mmHg
